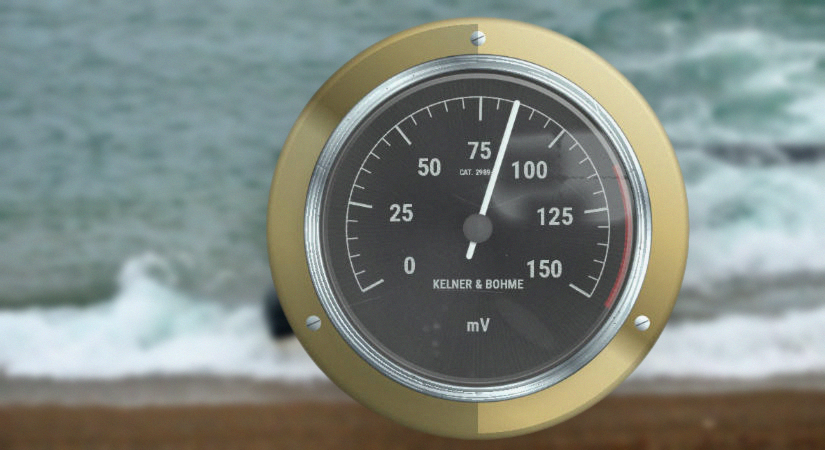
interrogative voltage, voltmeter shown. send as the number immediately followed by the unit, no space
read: 85mV
